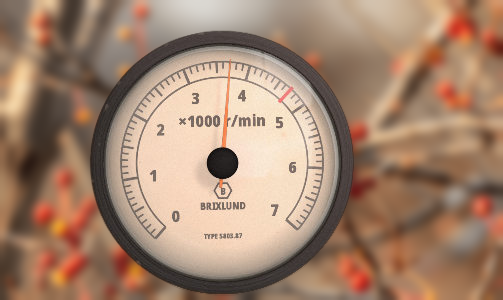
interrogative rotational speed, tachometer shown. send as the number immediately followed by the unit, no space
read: 3700rpm
